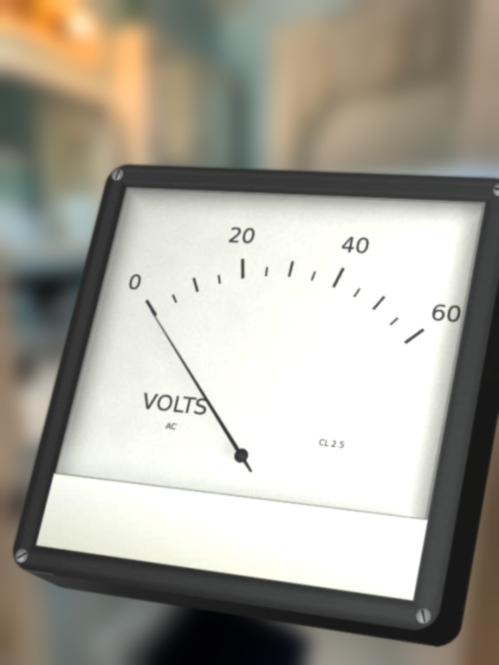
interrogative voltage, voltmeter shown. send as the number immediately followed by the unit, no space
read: 0V
